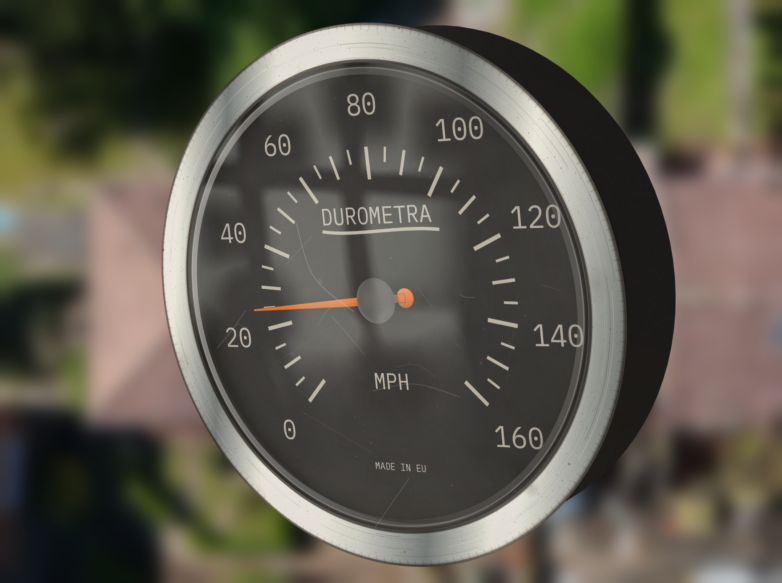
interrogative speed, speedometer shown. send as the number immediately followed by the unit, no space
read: 25mph
